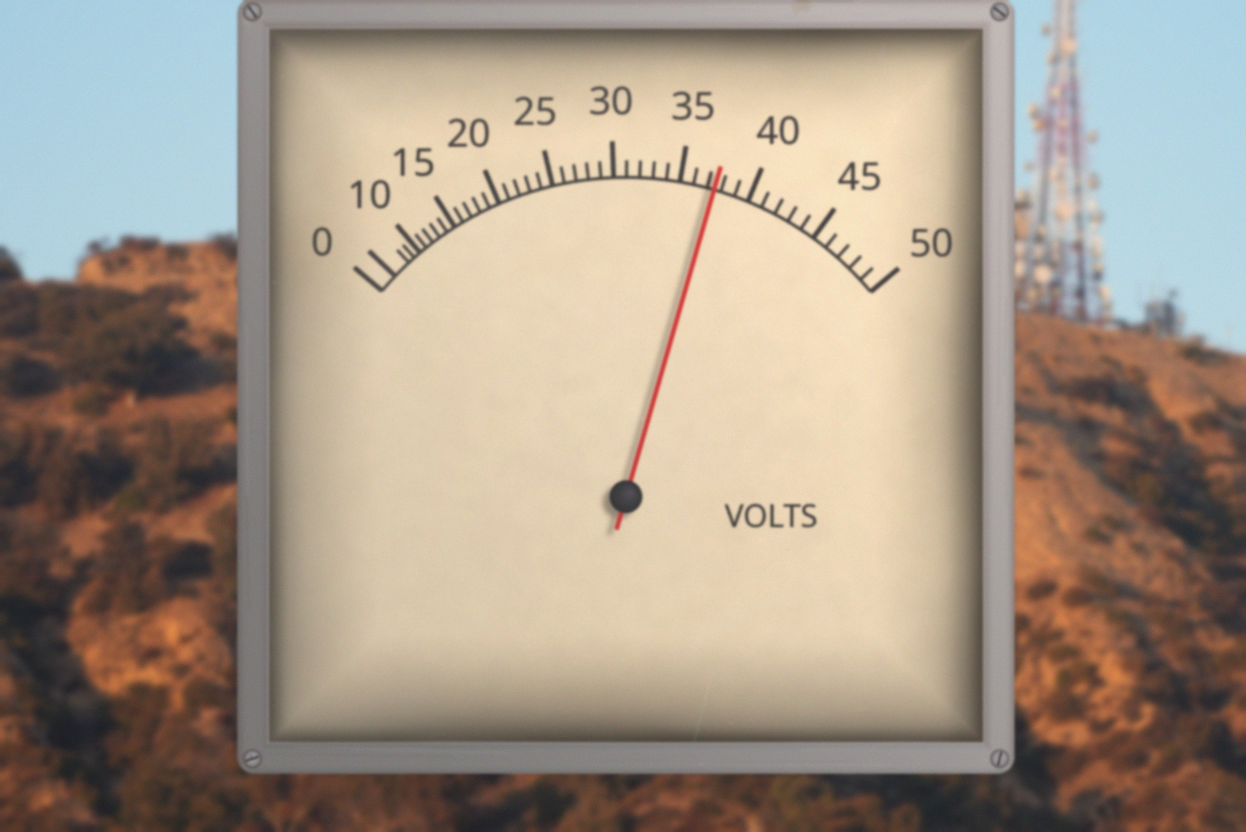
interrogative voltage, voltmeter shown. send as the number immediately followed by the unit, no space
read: 37.5V
